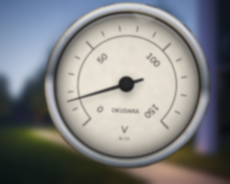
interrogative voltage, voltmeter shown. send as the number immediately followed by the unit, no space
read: 15V
